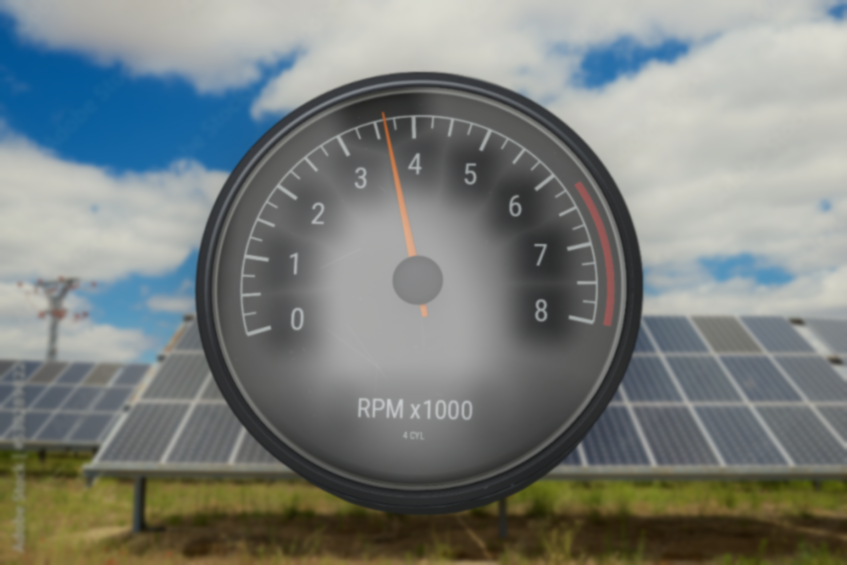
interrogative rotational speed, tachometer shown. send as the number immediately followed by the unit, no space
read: 3625rpm
